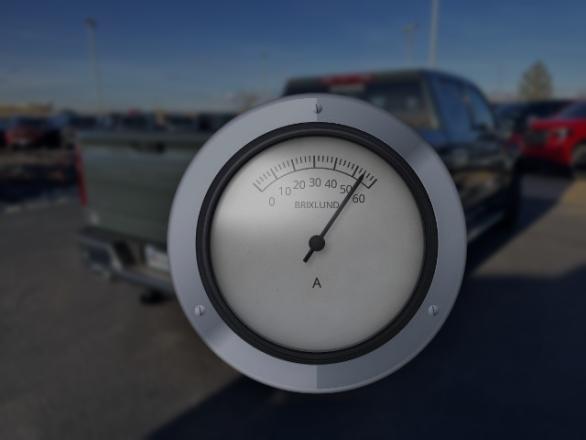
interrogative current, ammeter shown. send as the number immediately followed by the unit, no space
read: 54A
